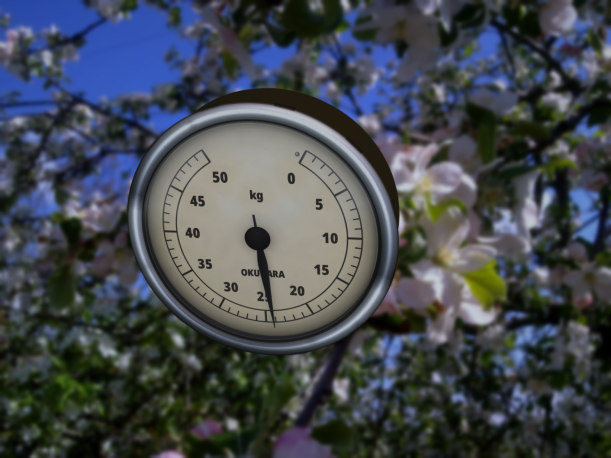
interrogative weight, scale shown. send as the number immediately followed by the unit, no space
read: 24kg
